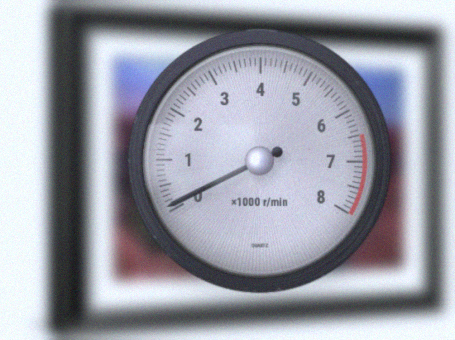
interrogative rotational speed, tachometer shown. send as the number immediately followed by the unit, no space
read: 100rpm
